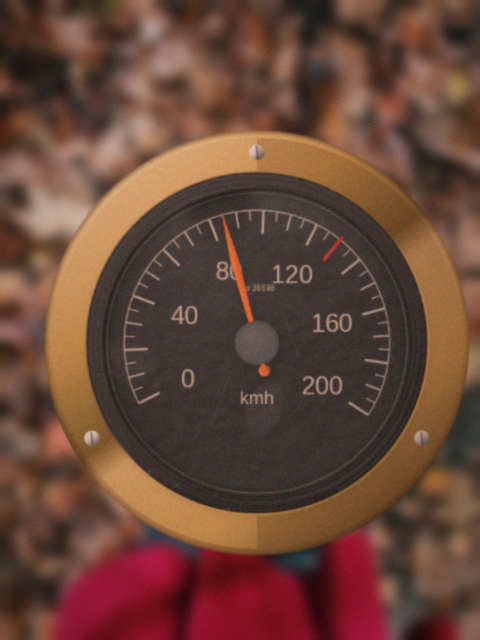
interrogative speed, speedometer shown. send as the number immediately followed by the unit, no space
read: 85km/h
